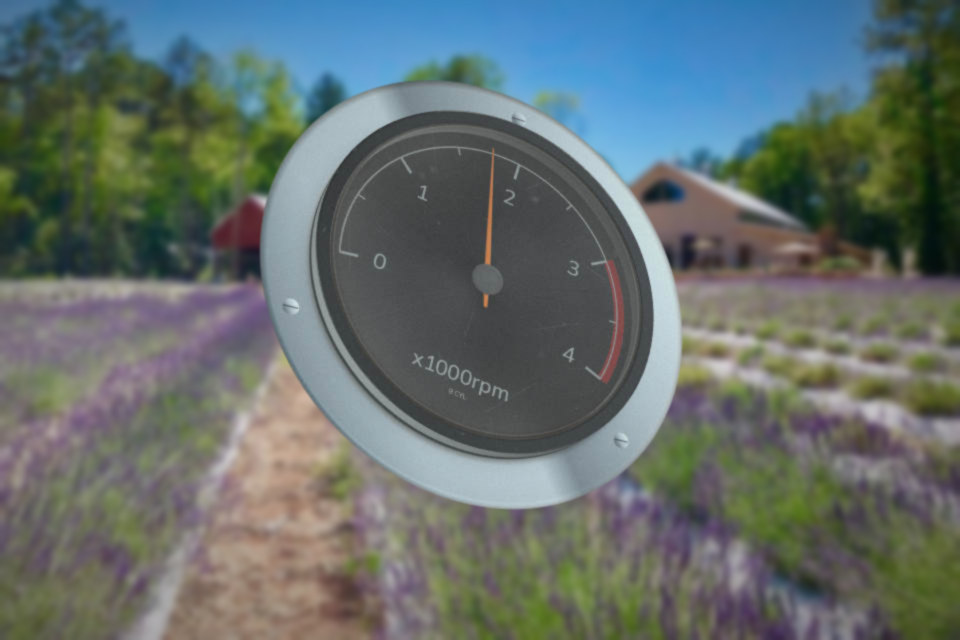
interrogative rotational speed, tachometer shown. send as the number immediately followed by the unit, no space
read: 1750rpm
